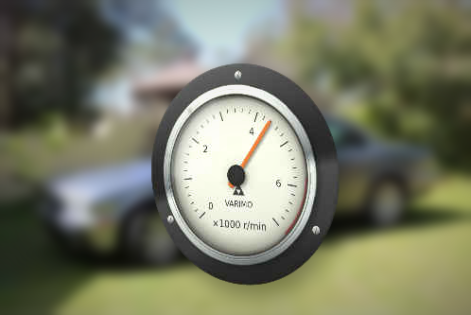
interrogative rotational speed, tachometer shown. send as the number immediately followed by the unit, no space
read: 4400rpm
